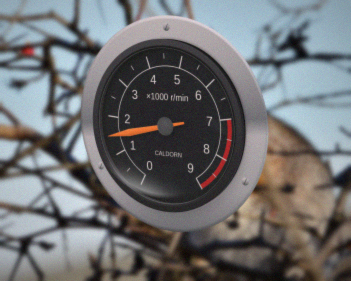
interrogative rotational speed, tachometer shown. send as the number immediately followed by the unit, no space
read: 1500rpm
